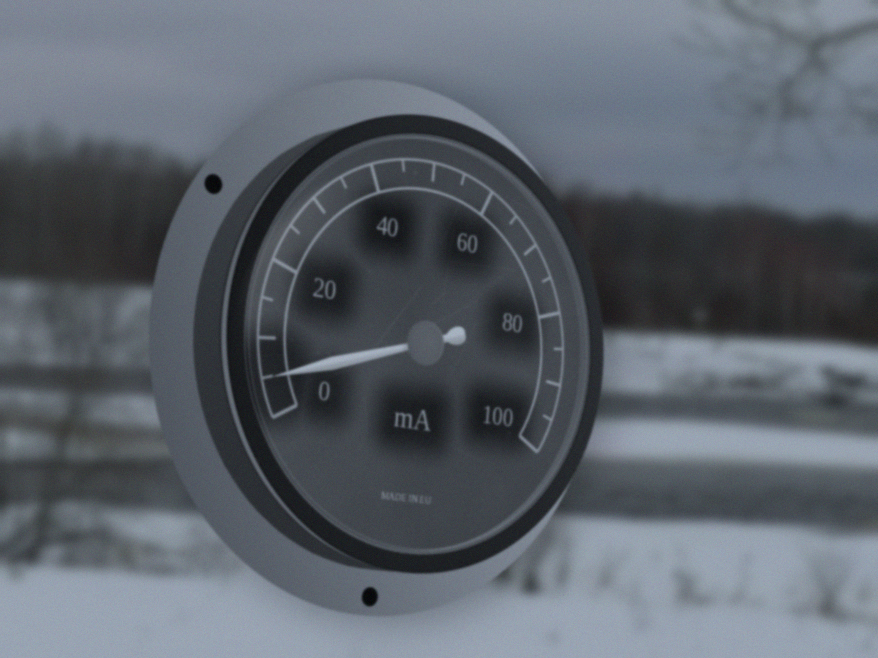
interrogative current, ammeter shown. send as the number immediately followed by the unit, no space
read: 5mA
